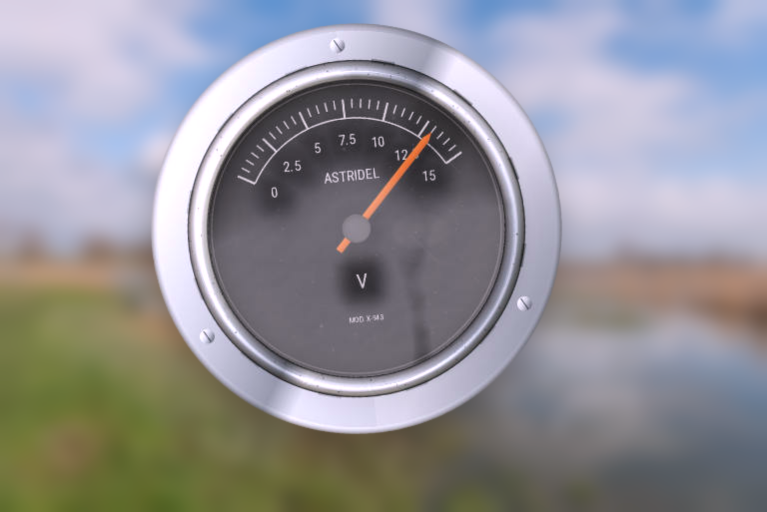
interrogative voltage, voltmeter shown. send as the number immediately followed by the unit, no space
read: 13V
